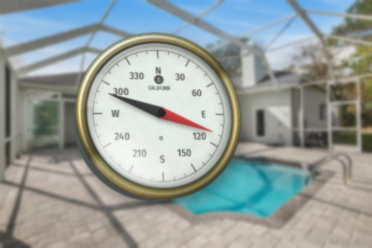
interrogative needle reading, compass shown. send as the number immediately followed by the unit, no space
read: 110°
